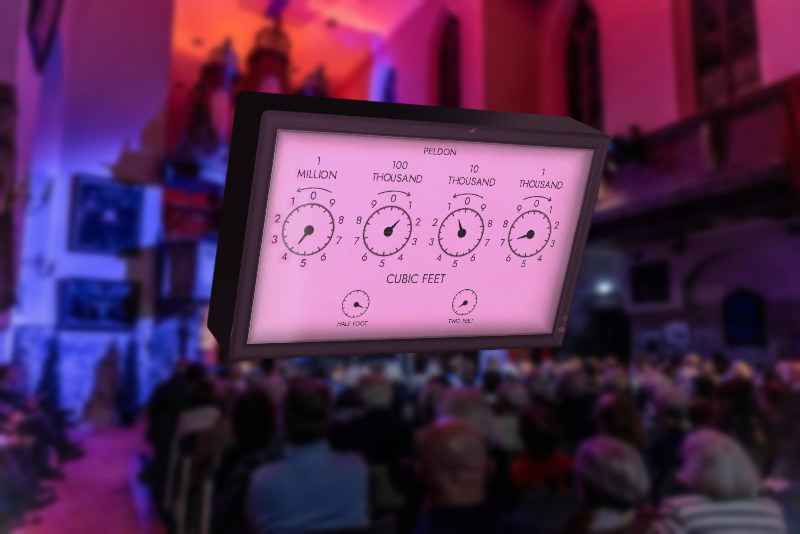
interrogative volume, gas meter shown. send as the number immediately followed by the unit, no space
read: 410700ft³
